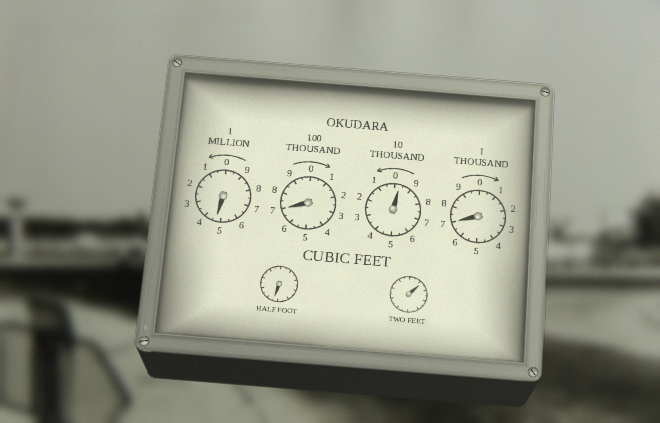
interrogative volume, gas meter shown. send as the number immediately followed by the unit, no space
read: 469700ft³
